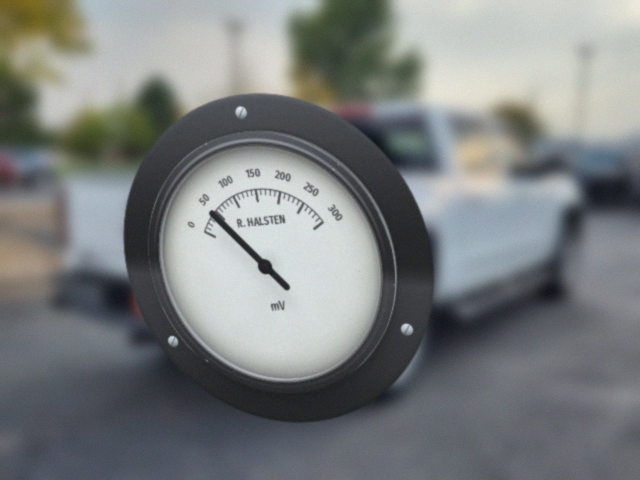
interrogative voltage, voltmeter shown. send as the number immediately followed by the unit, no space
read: 50mV
